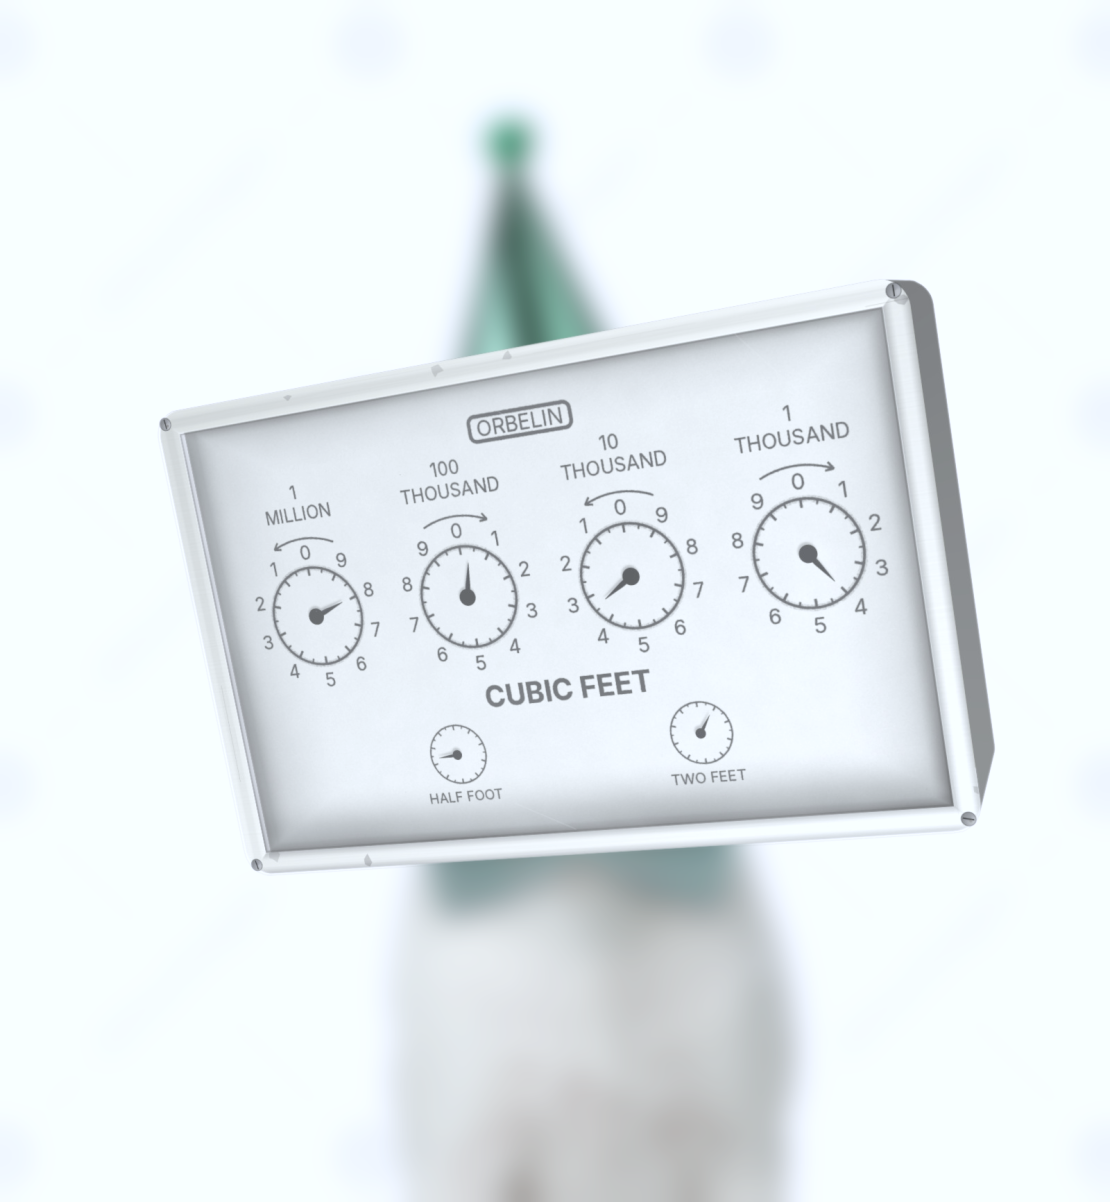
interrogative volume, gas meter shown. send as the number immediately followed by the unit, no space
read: 803400ft³
